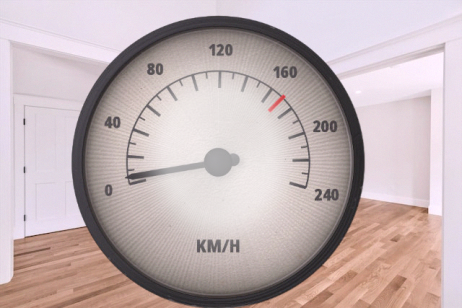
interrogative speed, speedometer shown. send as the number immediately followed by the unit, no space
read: 5km/h
